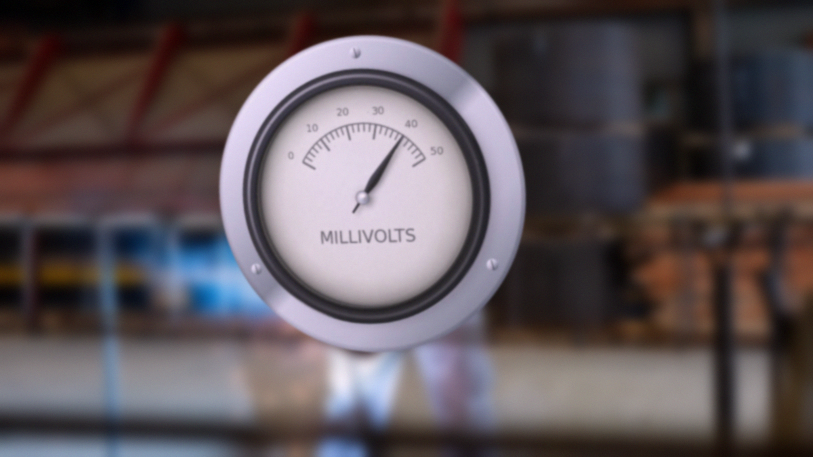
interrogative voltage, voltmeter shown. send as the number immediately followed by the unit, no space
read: 40mV
